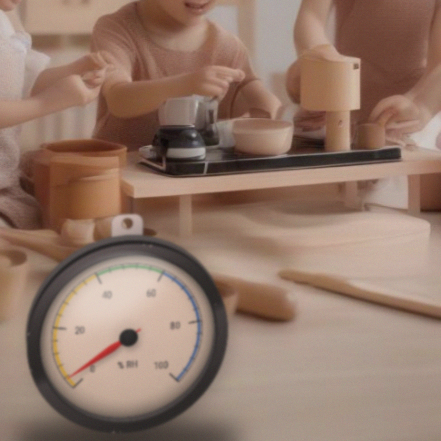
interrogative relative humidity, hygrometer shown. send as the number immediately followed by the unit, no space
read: 4%
